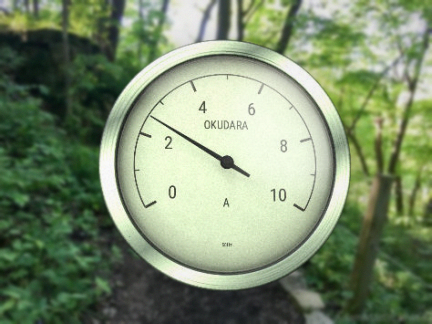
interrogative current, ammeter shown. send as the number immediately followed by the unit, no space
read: 2.5A
